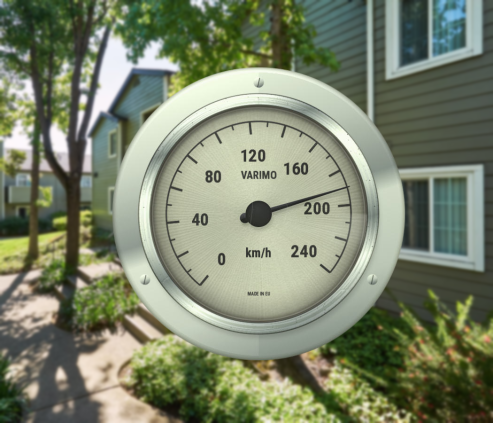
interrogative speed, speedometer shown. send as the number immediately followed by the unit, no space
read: 190km/h
